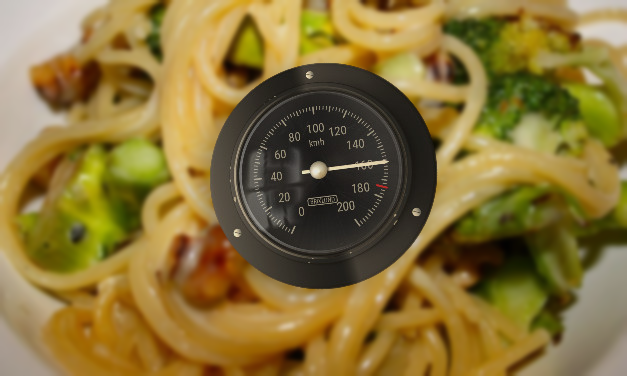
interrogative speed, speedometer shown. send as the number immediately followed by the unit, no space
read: 160km/h
